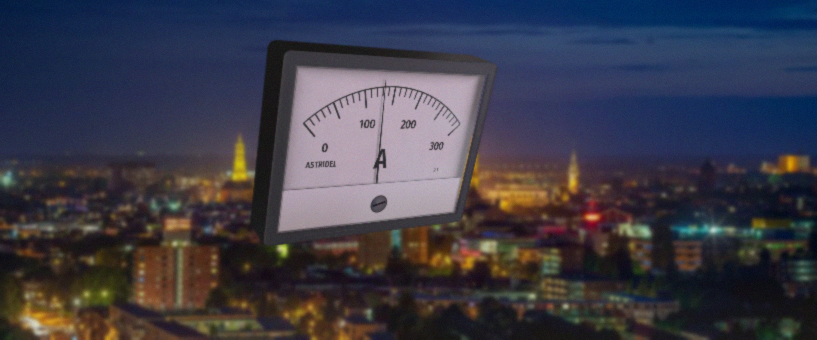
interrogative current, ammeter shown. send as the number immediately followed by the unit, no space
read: 130A
